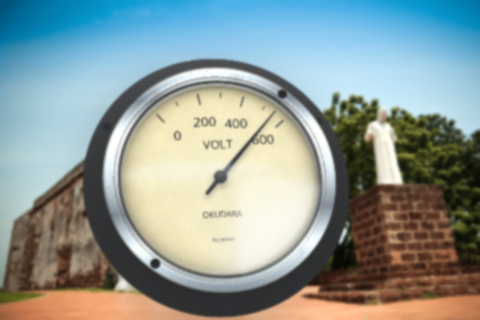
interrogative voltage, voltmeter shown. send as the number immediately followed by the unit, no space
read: 550V
